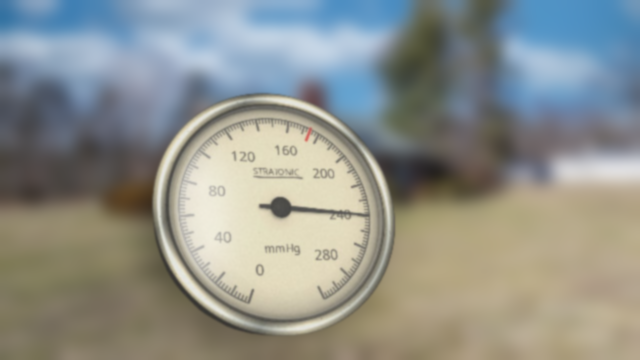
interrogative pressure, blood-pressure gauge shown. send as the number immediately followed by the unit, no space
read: 240mmHg
